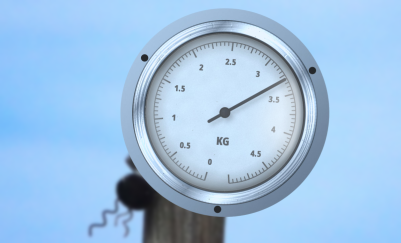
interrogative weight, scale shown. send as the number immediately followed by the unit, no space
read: 3.3kg
